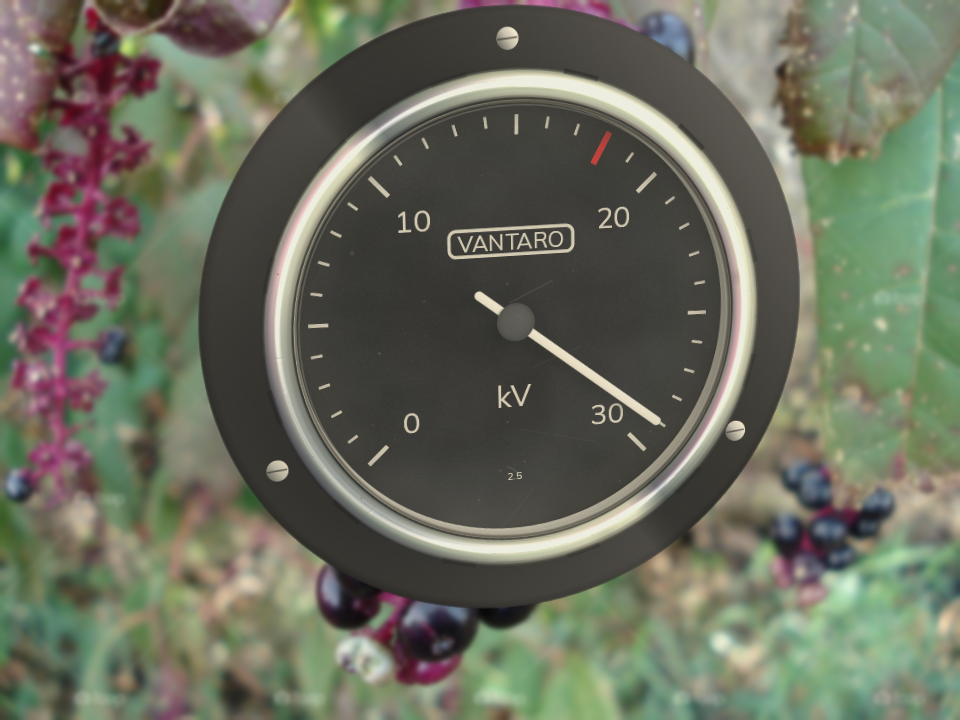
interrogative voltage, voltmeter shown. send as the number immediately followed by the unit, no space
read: 29kV
